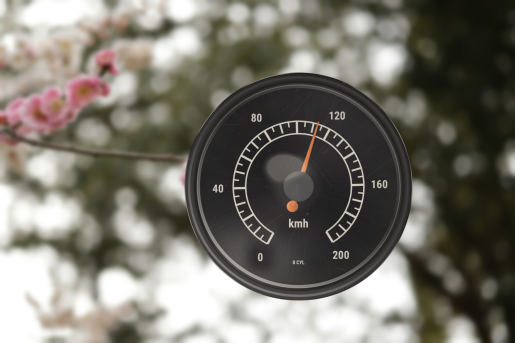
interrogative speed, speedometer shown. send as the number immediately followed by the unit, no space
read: 112.5km/h
